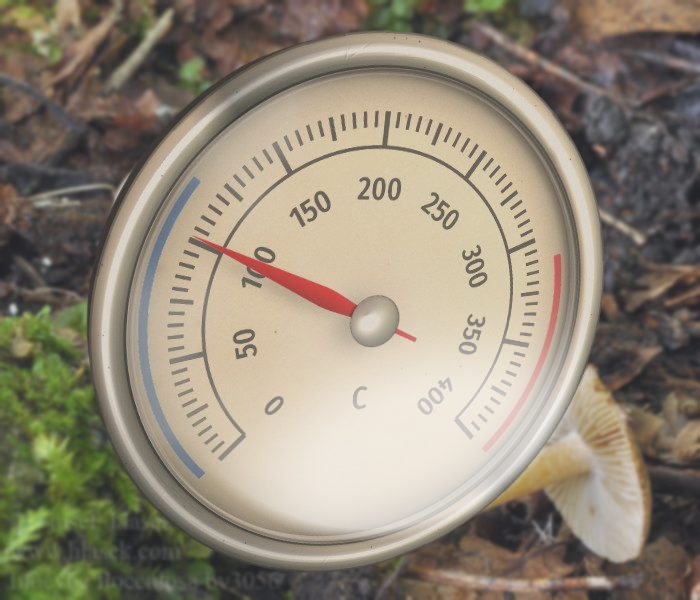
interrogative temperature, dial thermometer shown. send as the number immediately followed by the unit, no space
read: 102.5°C
